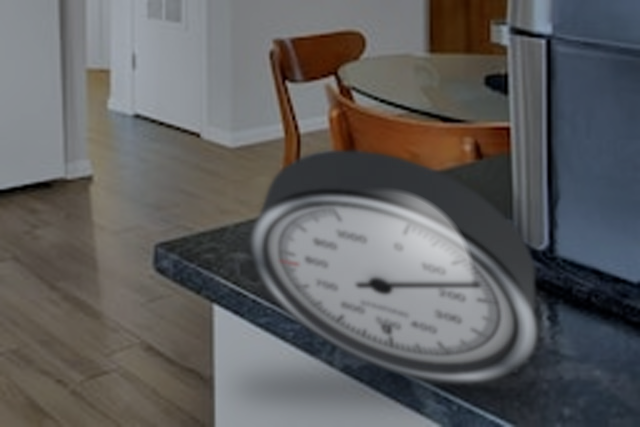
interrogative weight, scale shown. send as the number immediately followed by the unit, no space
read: 150g
